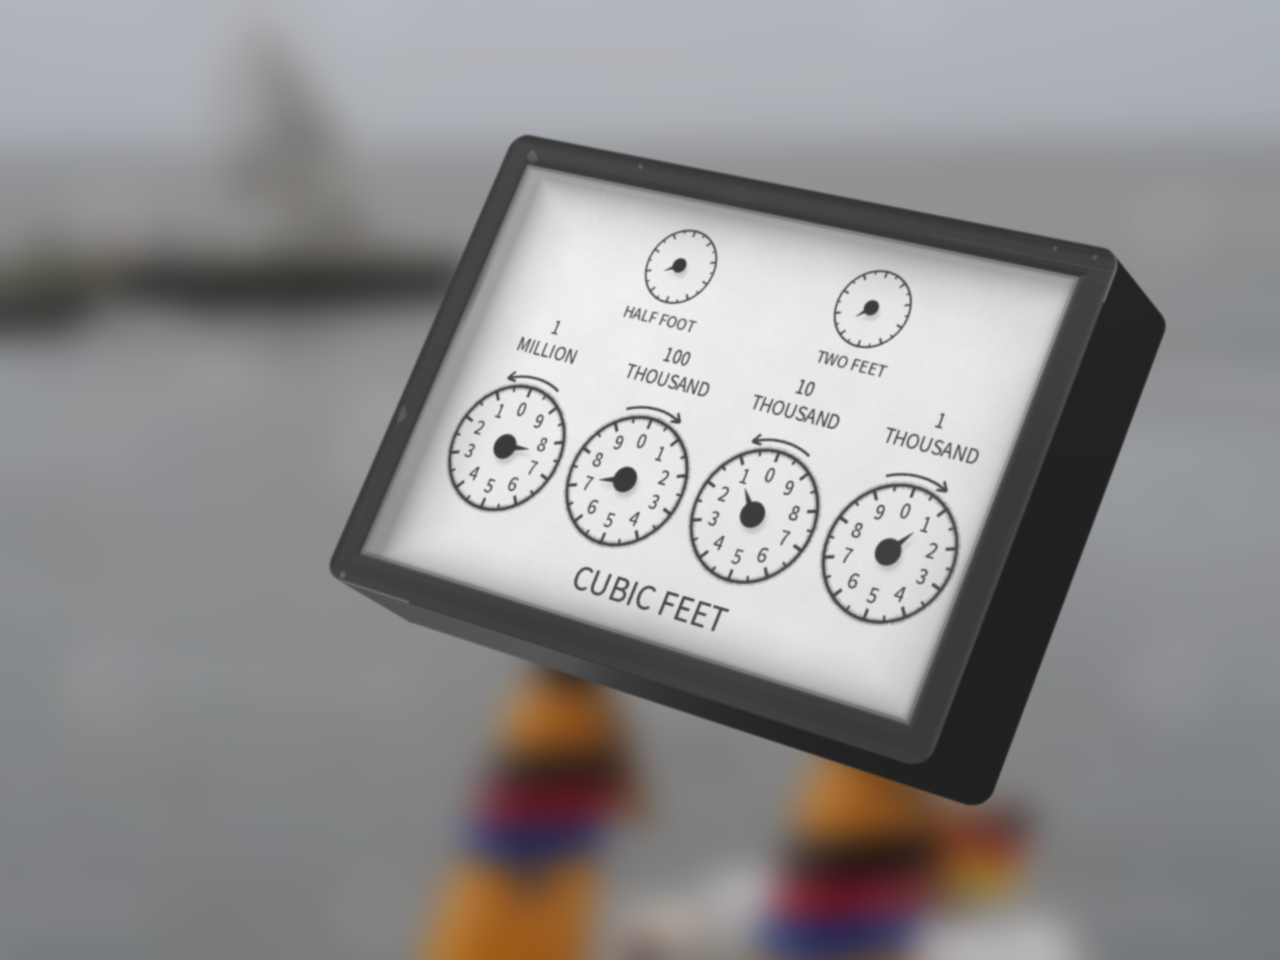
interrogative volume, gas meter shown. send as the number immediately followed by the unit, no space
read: 771100ft³
